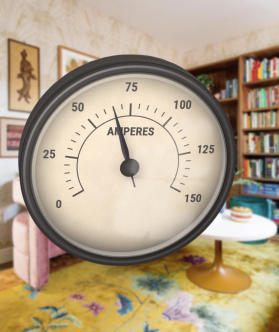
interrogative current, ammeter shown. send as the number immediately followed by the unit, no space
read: 65A
